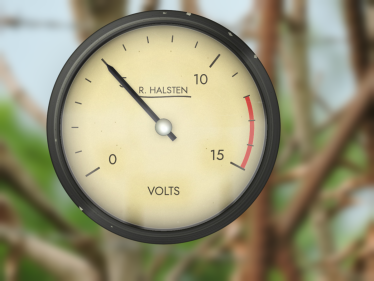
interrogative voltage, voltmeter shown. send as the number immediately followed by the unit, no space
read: 5V
